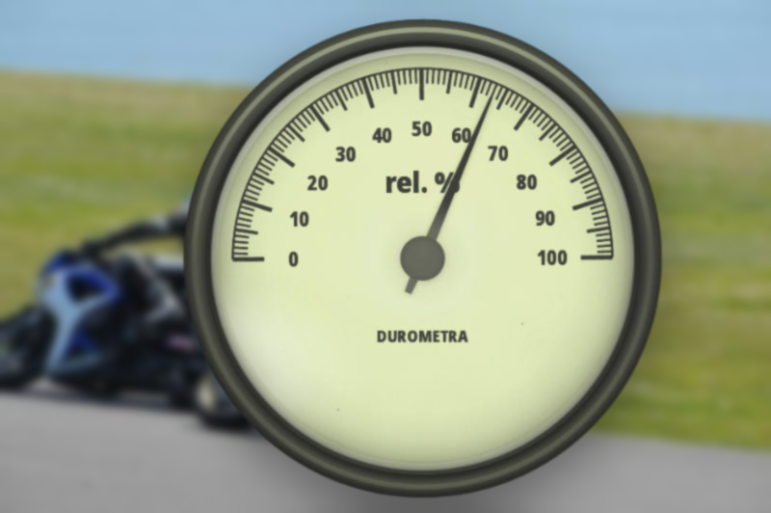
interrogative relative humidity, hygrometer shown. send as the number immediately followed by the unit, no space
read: 63%
